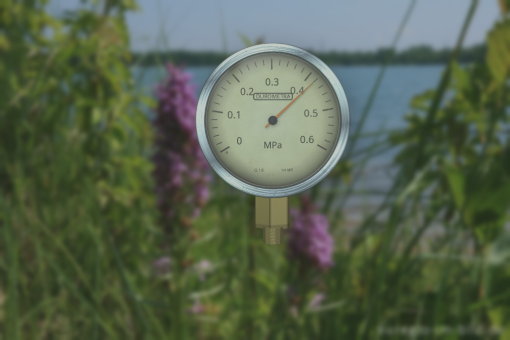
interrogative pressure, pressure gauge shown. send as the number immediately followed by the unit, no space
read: 0.42MPa
